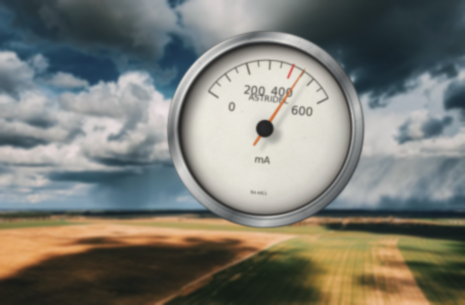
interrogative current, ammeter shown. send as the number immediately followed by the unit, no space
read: 450mA
